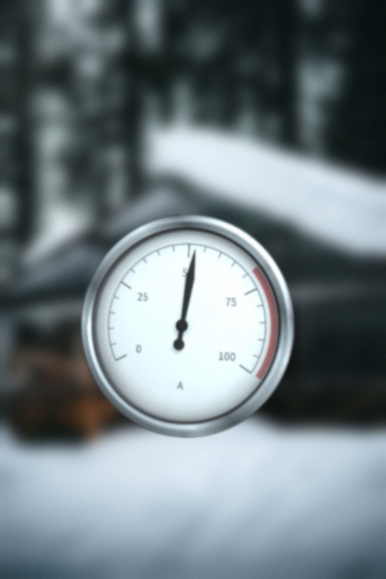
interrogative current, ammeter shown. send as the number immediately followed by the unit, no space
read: 52.5A
